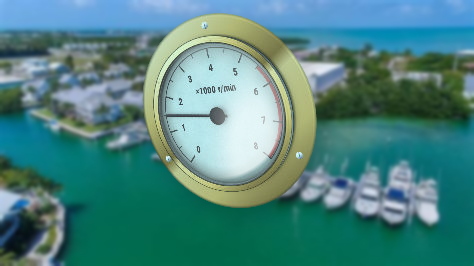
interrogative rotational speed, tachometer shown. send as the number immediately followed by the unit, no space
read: 1500rpm
